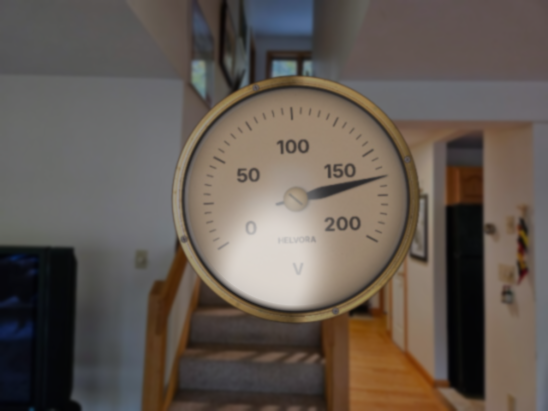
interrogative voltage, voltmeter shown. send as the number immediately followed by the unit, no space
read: 165V
